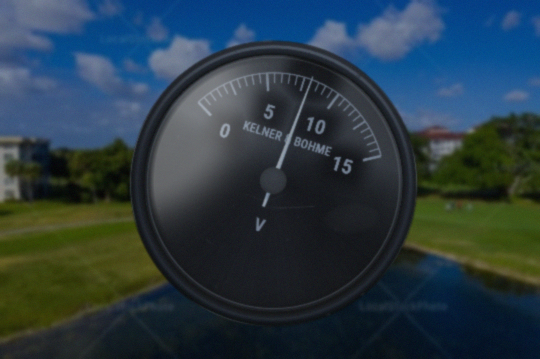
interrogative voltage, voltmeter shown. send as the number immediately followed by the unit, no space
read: 8V
